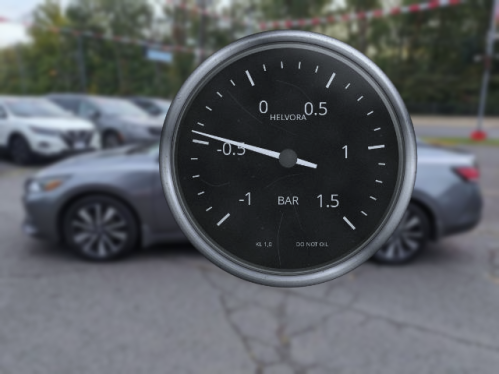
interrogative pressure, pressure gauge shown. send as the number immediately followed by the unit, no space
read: -0.45bar
